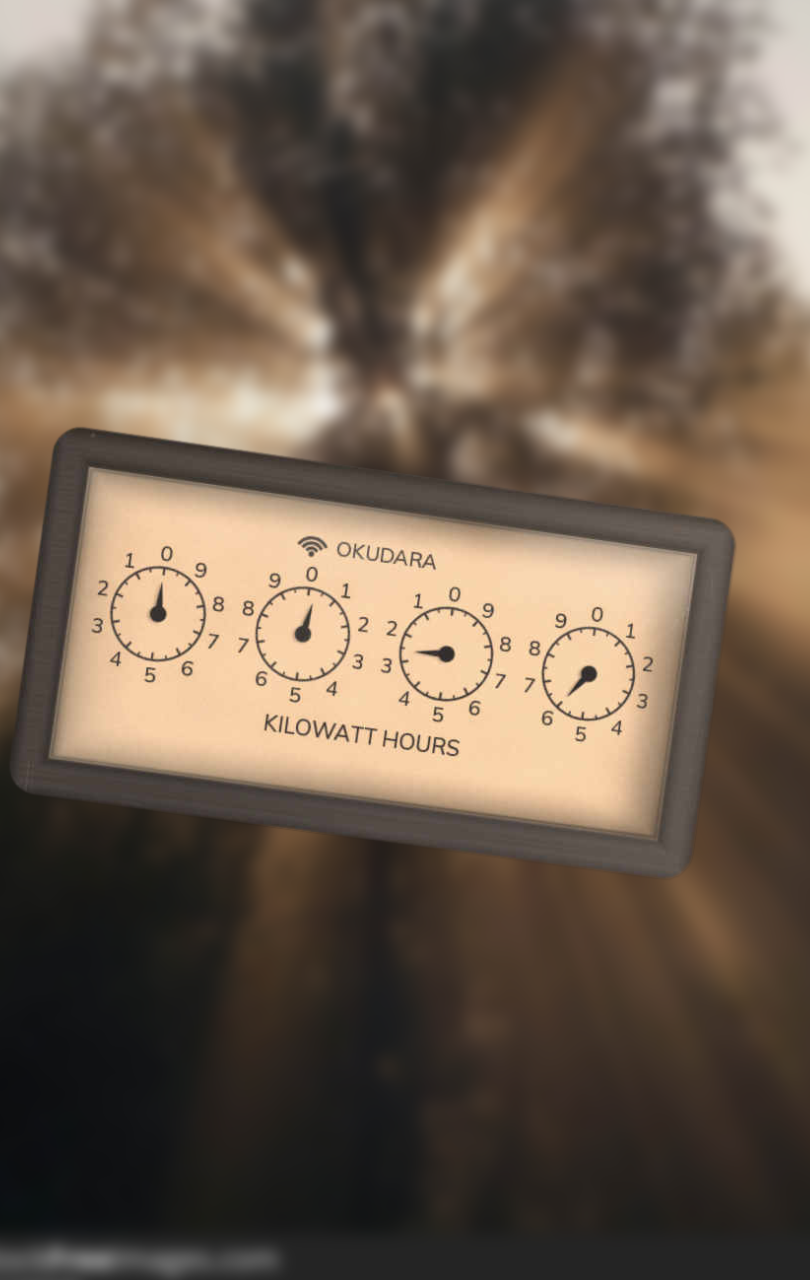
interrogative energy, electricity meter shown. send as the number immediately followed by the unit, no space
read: 26kWh
